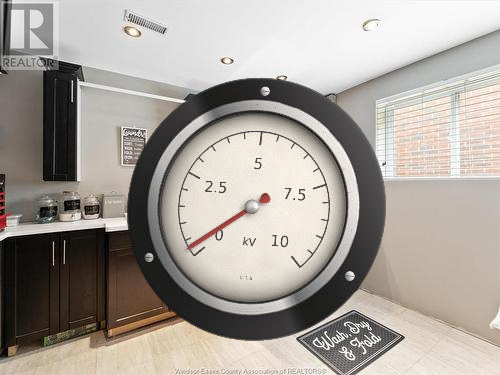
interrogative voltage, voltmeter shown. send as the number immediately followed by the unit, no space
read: 0.25kV
